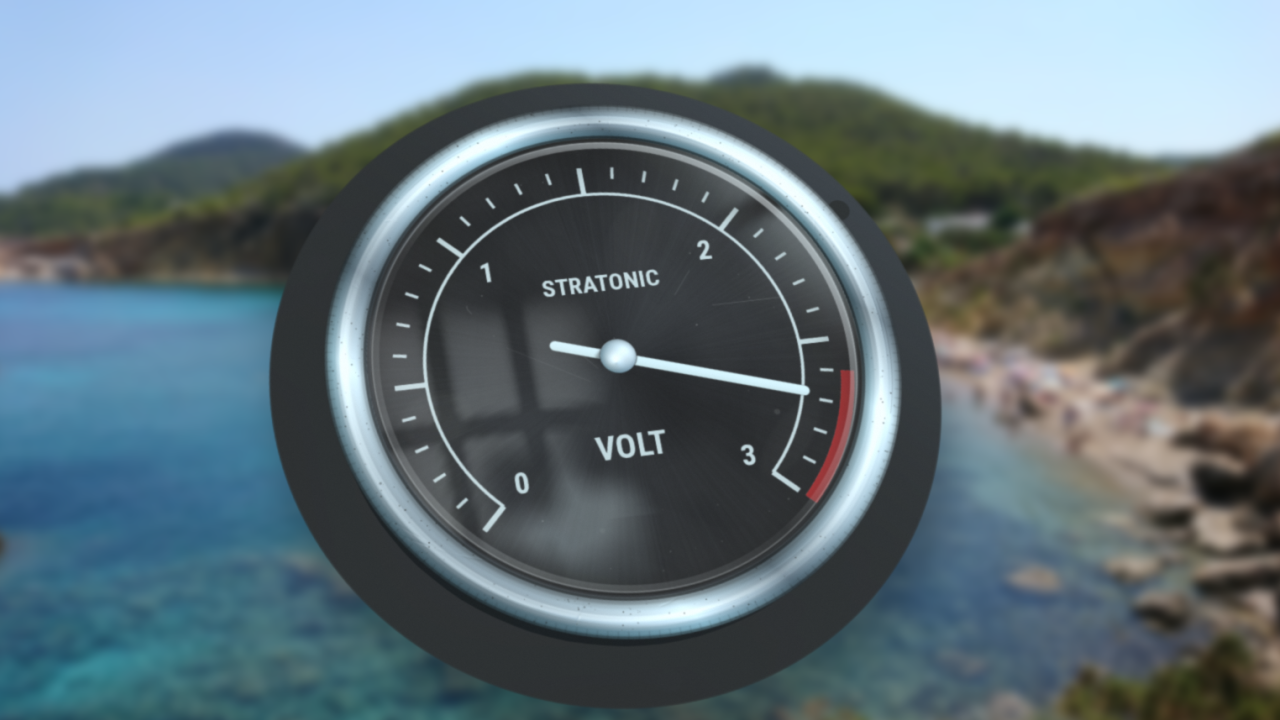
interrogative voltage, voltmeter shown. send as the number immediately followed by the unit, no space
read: 2.7V
